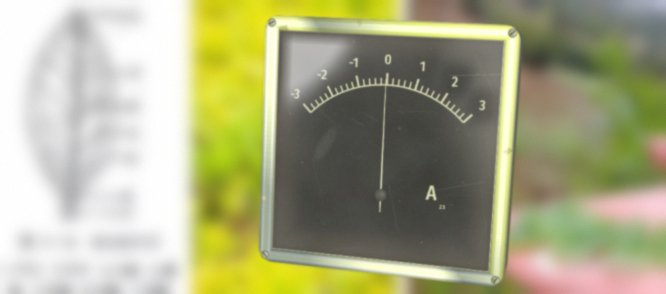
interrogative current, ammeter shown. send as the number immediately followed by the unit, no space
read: 0A
